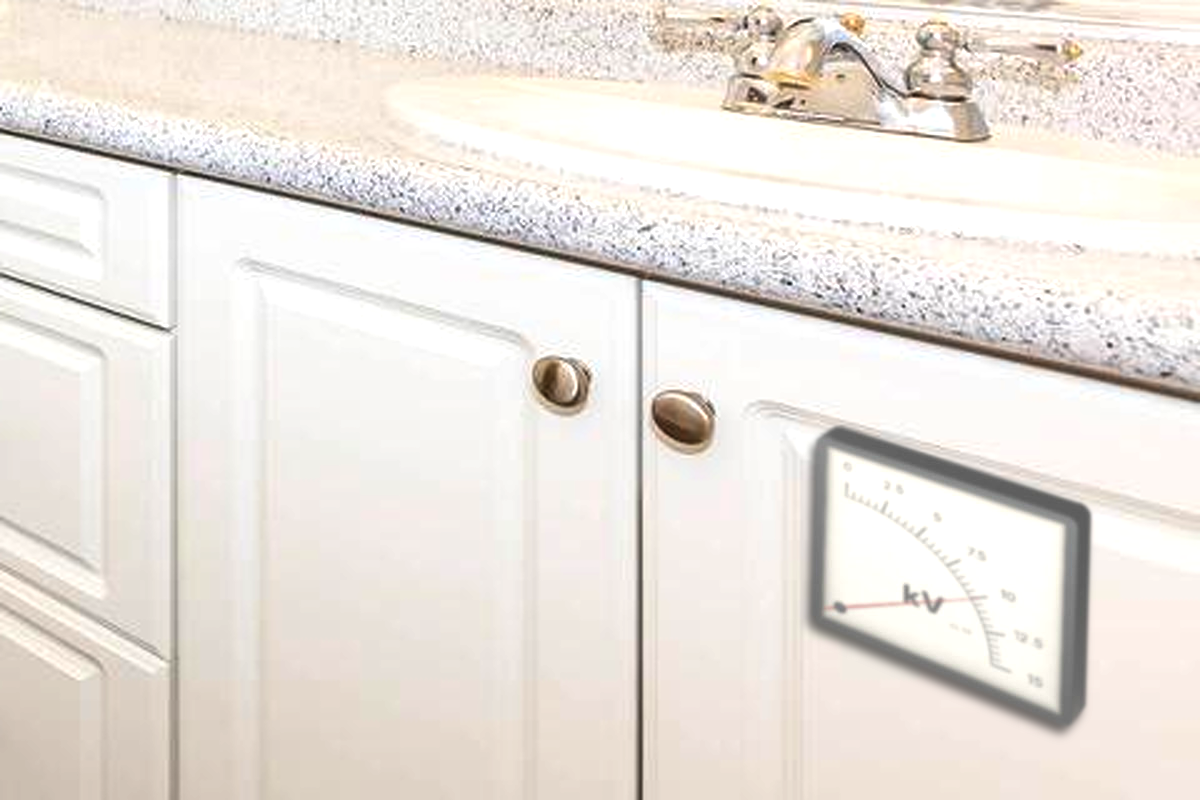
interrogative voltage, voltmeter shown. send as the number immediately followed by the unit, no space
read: 10kV
